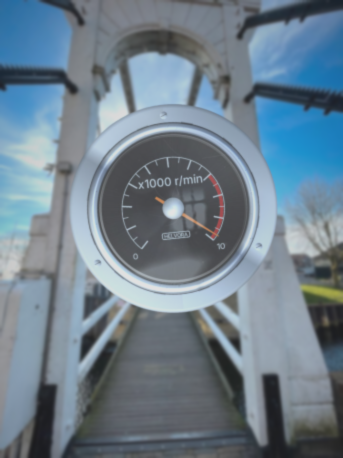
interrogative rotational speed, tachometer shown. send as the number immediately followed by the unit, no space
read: 9750rpm
